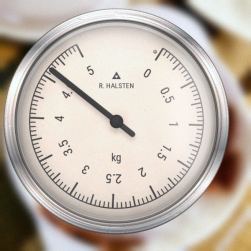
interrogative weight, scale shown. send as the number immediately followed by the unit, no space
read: 4.6kg
